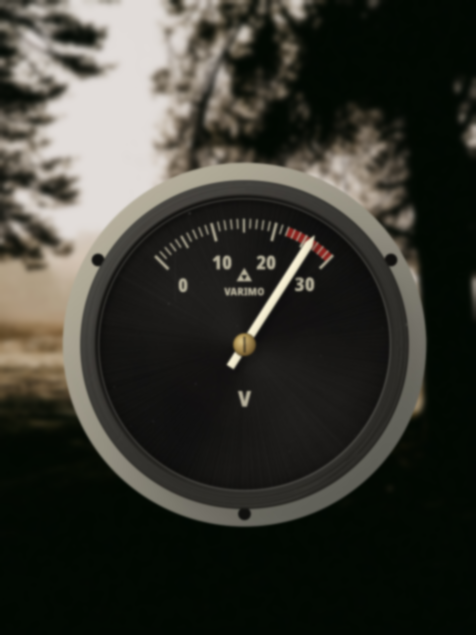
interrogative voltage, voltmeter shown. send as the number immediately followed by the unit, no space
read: 26V
